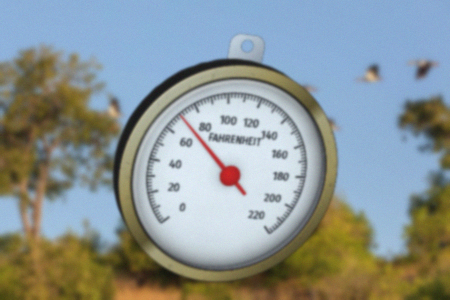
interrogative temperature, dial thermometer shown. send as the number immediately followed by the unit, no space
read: 70°F
